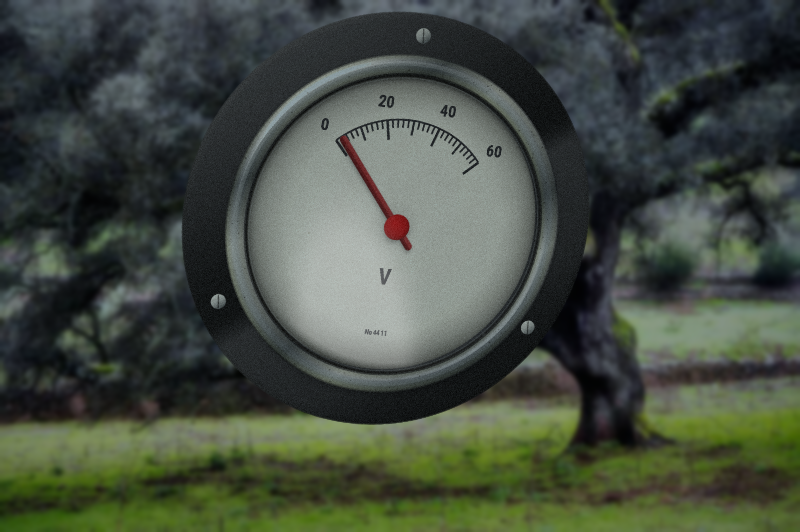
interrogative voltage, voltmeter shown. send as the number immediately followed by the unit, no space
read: 2V
